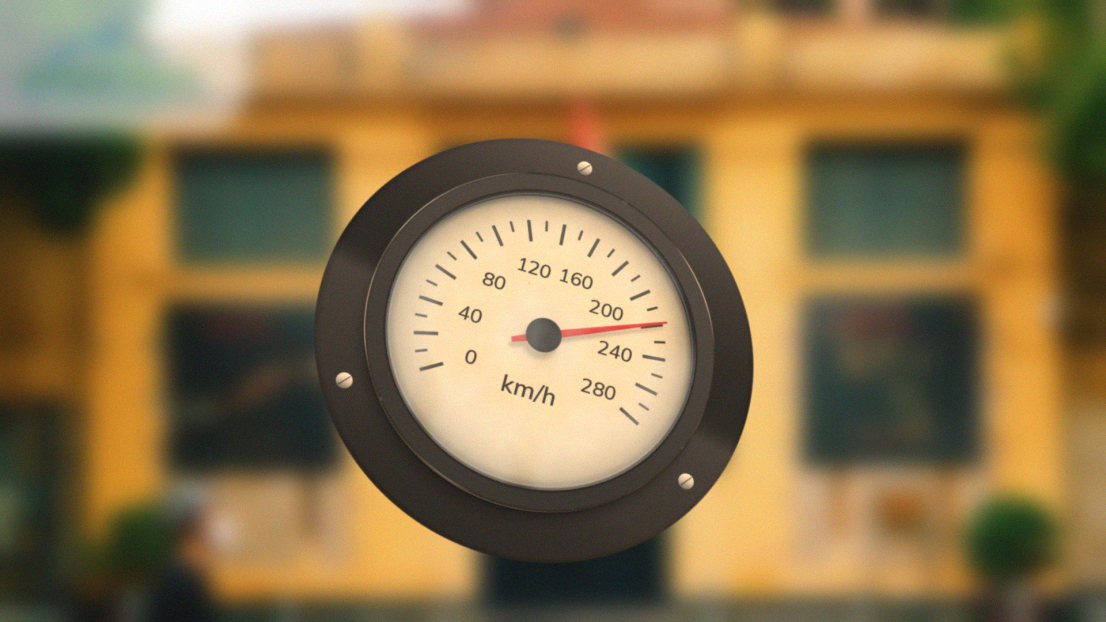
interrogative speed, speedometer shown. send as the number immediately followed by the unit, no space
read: 220km/h
